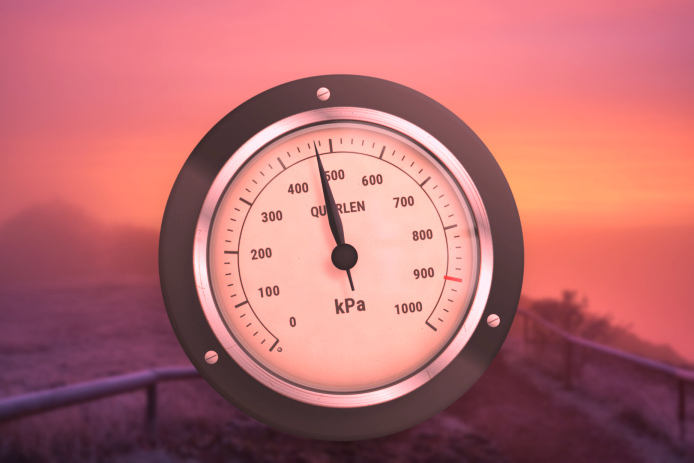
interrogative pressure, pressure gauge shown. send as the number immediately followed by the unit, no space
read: 470kPa
